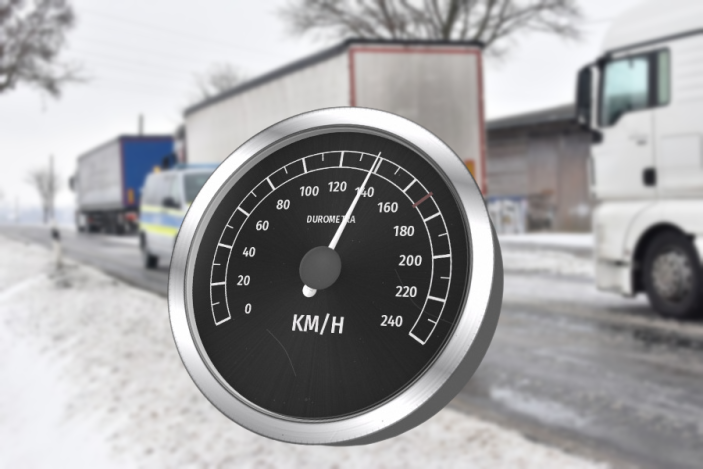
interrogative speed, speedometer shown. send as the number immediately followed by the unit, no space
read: 140km/h
